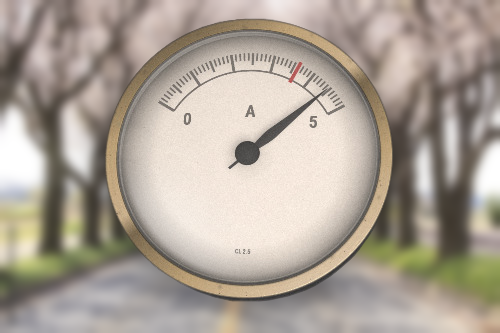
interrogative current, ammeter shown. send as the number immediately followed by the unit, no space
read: 4.5A
